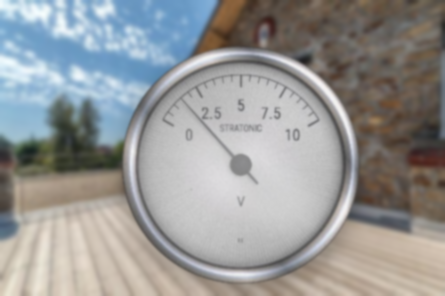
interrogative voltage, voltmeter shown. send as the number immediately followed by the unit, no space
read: 1.5V
